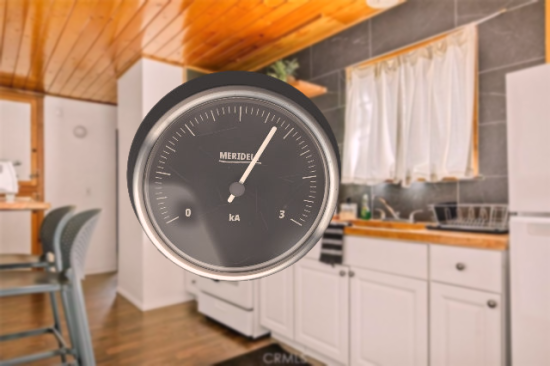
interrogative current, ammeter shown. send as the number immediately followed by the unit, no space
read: 1.85kA
